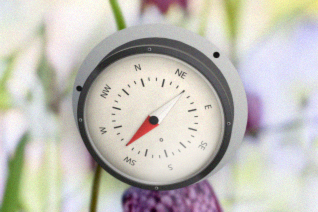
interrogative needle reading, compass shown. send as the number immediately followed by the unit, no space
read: 240°
